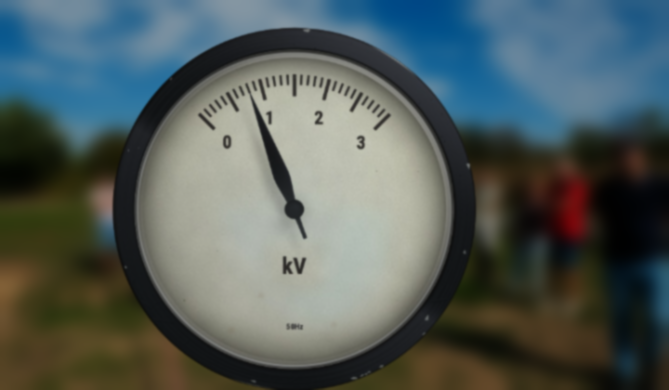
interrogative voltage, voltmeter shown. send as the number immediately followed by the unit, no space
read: 0.8kV
